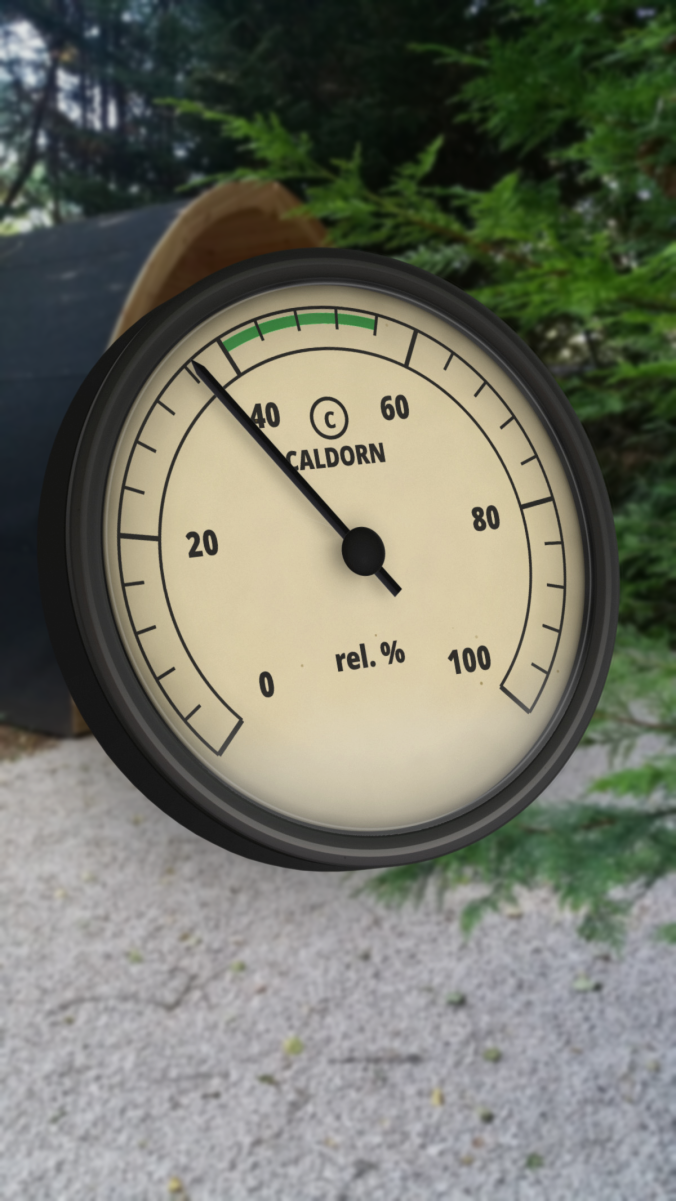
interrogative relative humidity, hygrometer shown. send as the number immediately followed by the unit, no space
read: 36%
